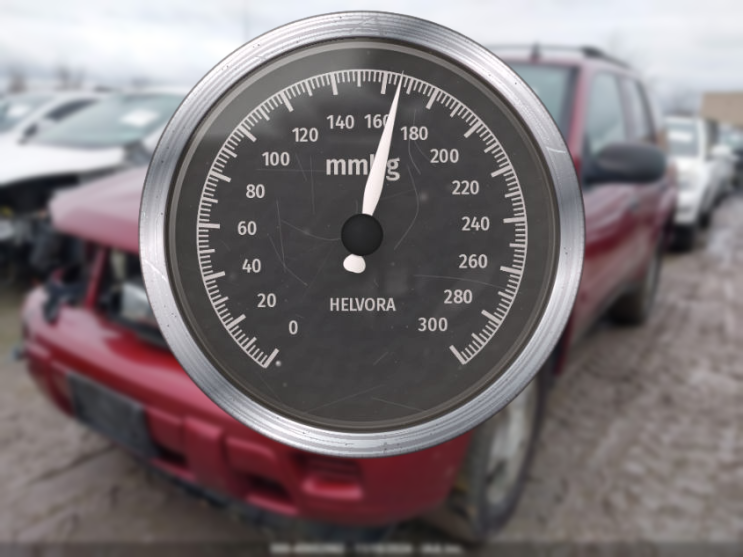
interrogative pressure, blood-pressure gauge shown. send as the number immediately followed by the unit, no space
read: 166mmHg
